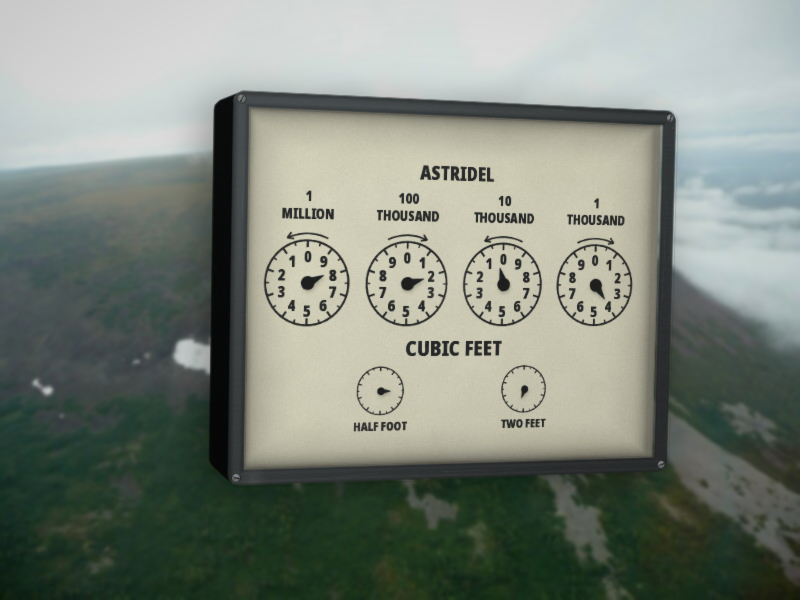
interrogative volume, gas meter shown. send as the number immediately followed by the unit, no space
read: 820400ft³
